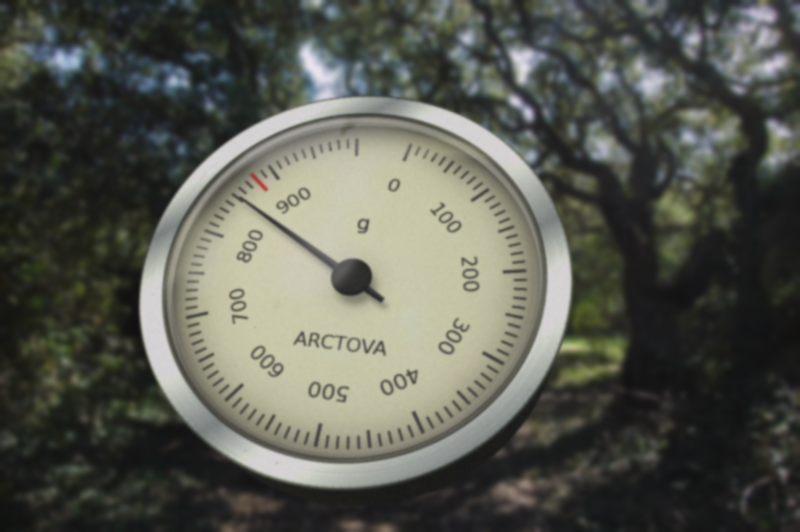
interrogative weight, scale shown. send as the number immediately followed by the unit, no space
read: 850g
